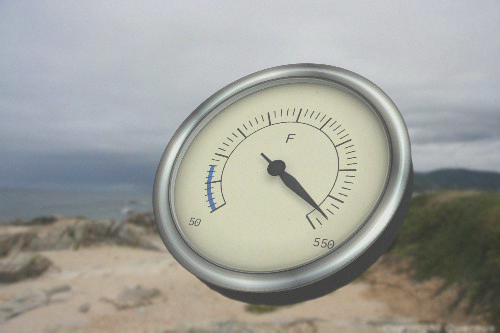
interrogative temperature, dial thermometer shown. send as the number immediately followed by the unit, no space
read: 530°F
